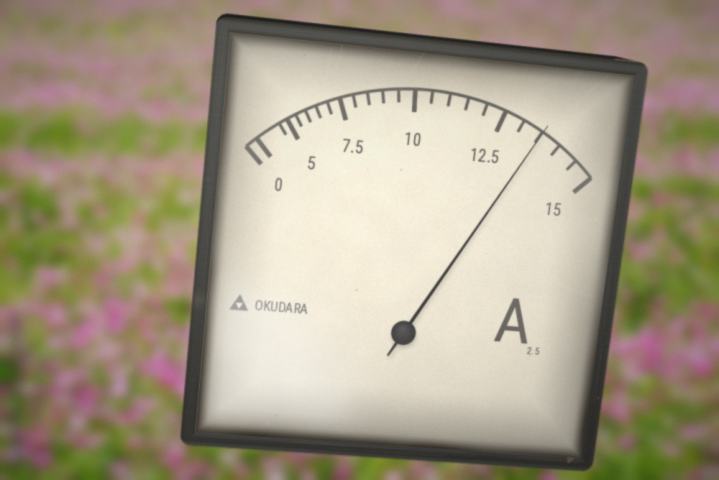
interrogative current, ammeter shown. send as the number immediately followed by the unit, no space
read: 13.5A
